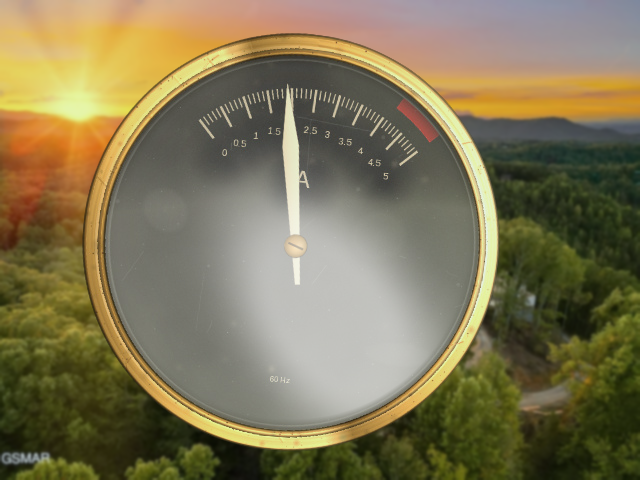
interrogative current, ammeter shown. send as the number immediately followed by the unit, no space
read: 1.9A
